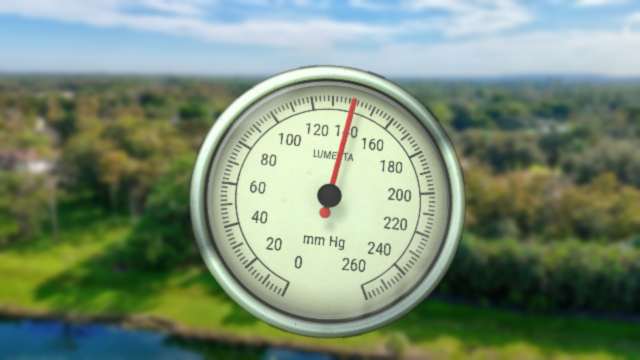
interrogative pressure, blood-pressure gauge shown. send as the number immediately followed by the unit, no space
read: 140mmHg
